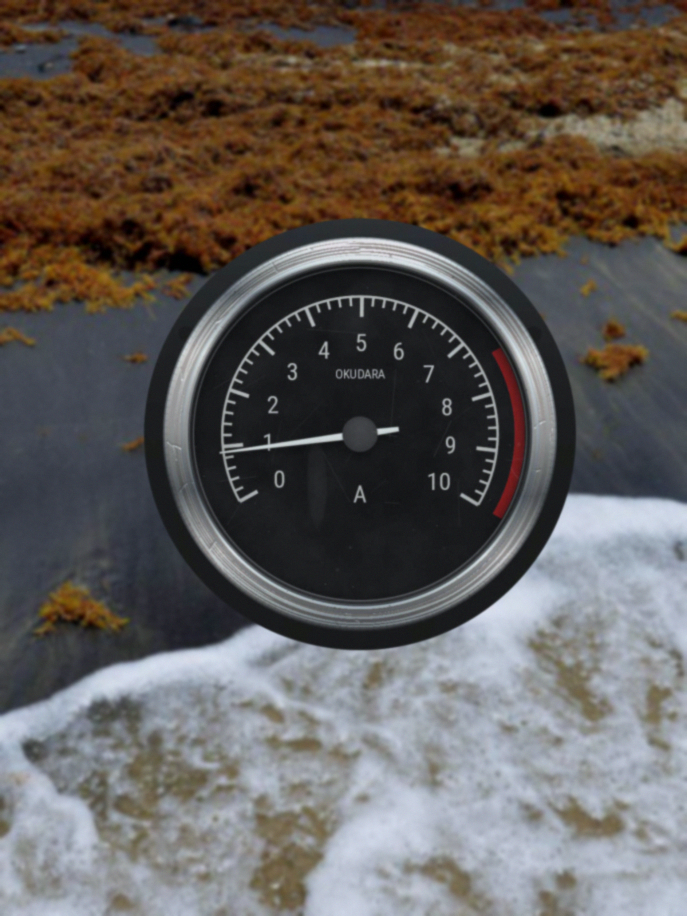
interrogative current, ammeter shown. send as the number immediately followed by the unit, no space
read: 0.9A
